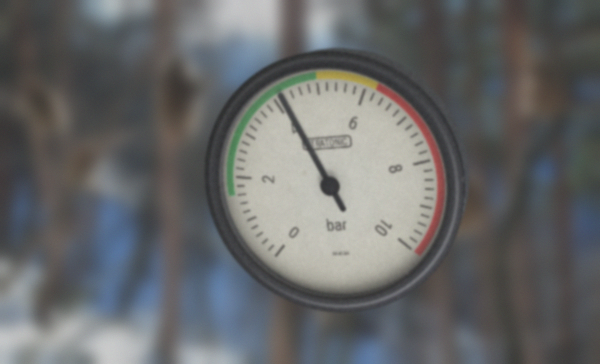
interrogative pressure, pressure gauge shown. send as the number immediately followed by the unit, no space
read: 4.2bar
